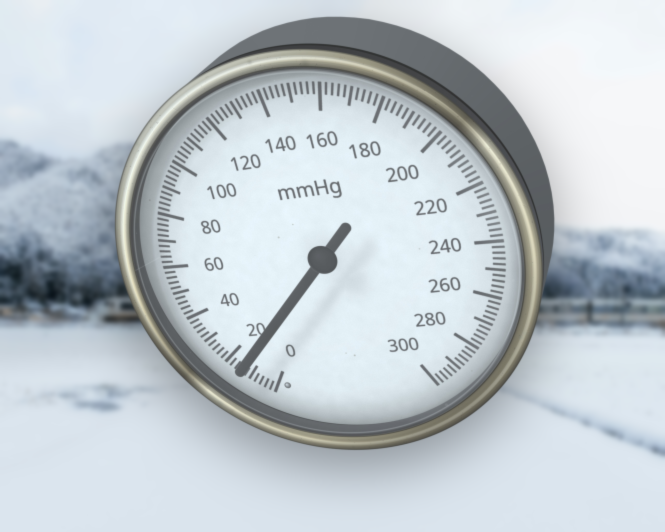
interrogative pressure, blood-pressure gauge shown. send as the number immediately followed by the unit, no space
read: 14mmHg
